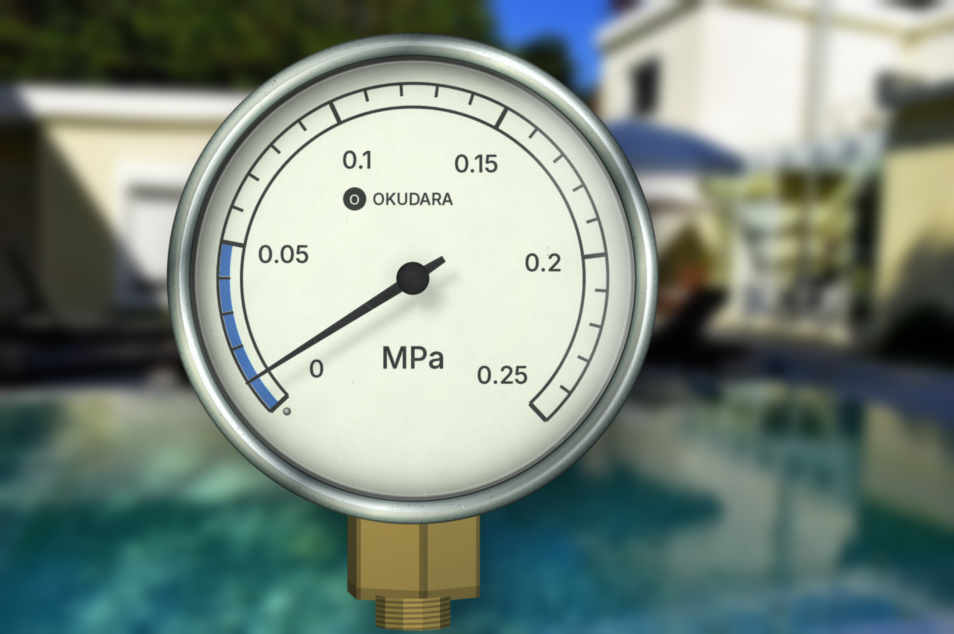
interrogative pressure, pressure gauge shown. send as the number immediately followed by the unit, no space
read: 0.01MPa
